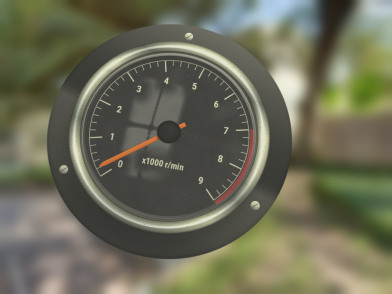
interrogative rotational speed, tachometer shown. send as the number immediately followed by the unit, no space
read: 200rpm
